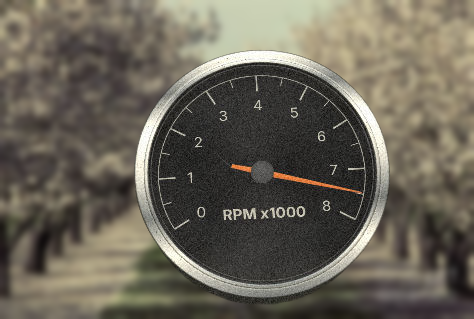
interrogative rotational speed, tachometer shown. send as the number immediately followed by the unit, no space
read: 7500rpm
